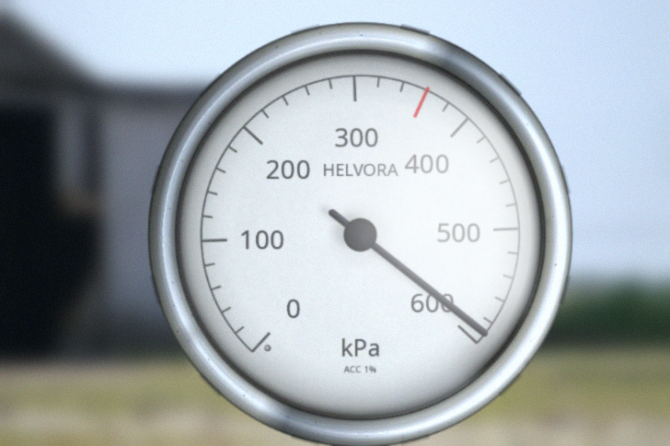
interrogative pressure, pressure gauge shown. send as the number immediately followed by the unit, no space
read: 590kPa
